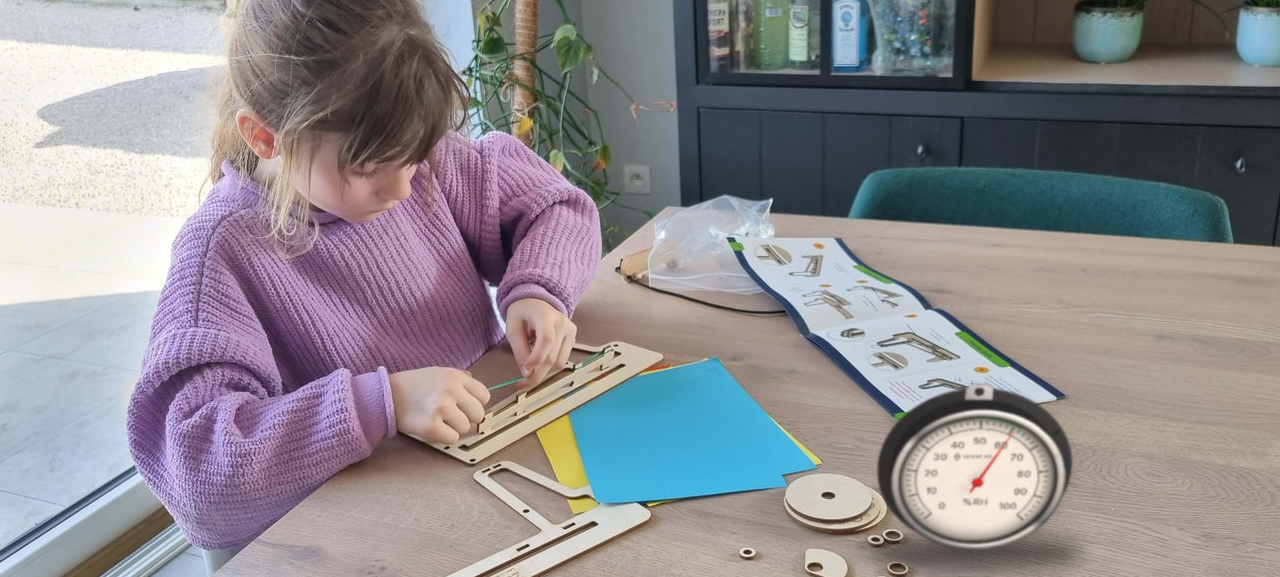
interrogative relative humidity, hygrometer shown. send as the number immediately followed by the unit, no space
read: 60%
